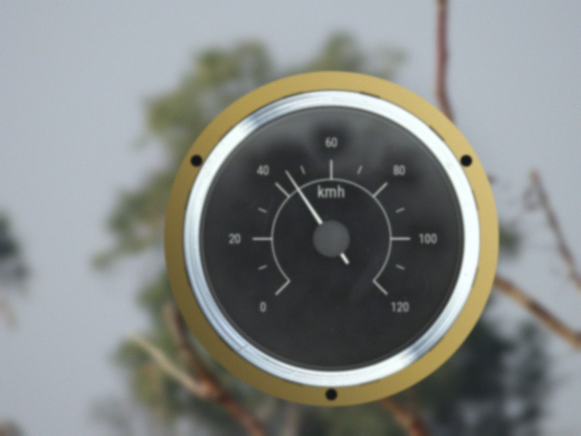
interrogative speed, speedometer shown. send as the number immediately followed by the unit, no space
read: 45km/h
